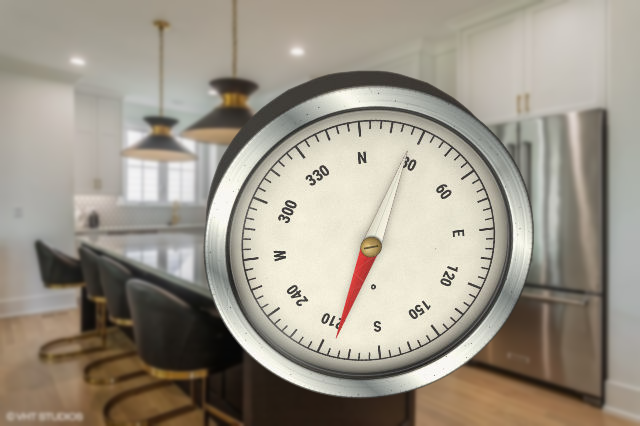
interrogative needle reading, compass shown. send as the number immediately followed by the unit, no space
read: 205°
